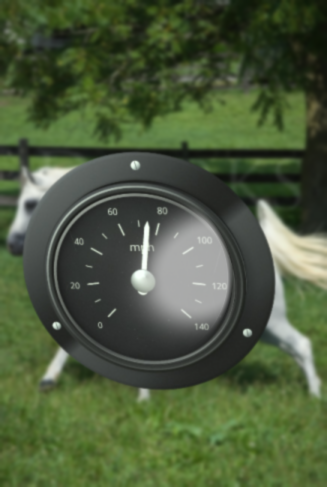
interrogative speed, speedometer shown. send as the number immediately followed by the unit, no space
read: 75mph
